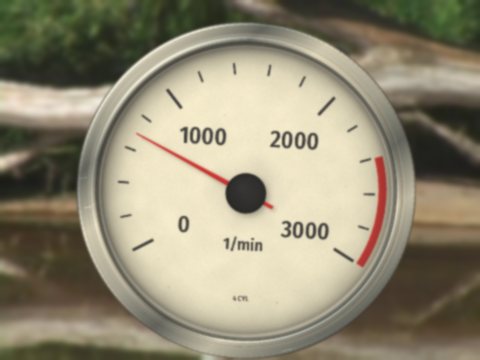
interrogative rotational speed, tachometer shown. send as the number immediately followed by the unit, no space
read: 700rpm
